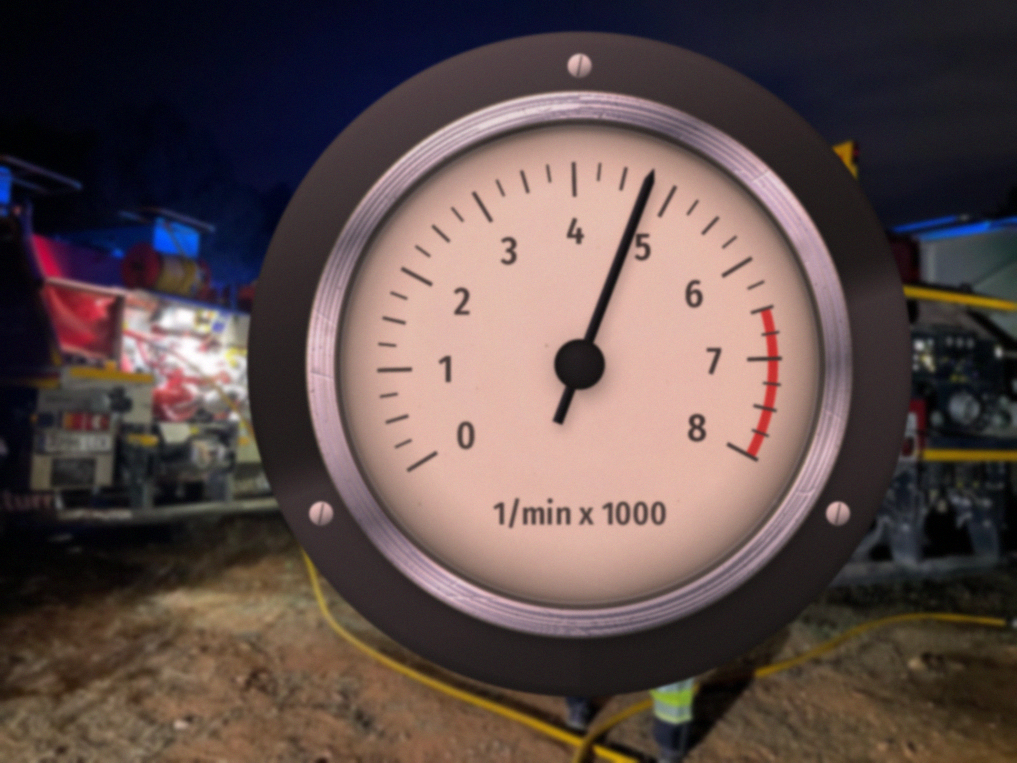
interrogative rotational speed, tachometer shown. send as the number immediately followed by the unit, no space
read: 4750rpm
